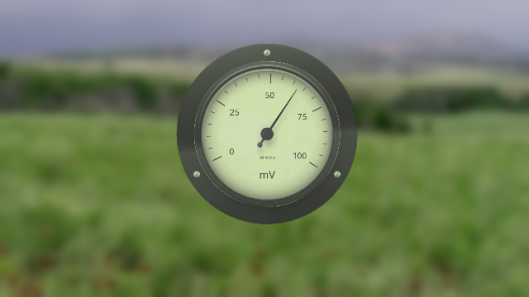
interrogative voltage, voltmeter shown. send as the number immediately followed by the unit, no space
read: 62.5mV
